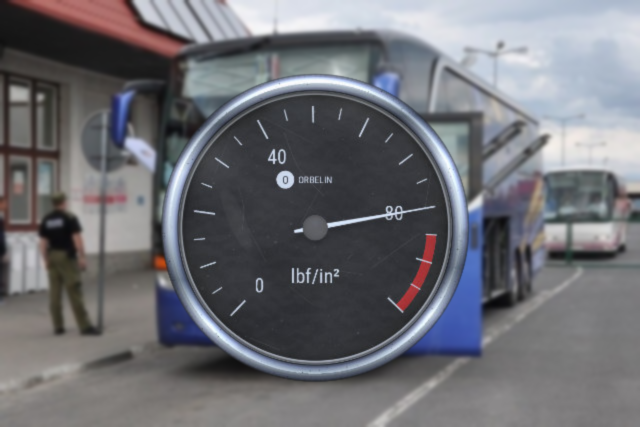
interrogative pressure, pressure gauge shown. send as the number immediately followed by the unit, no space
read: 80psi
